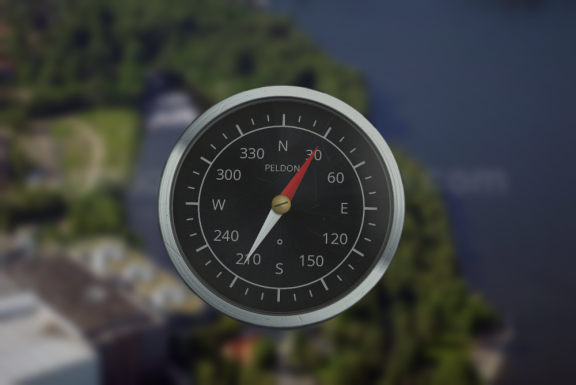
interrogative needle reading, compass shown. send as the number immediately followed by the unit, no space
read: 30°
